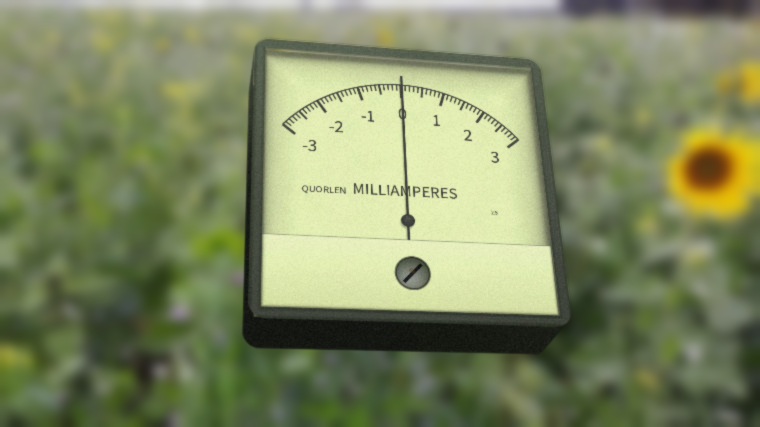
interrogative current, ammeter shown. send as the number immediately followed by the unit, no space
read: 0mA
